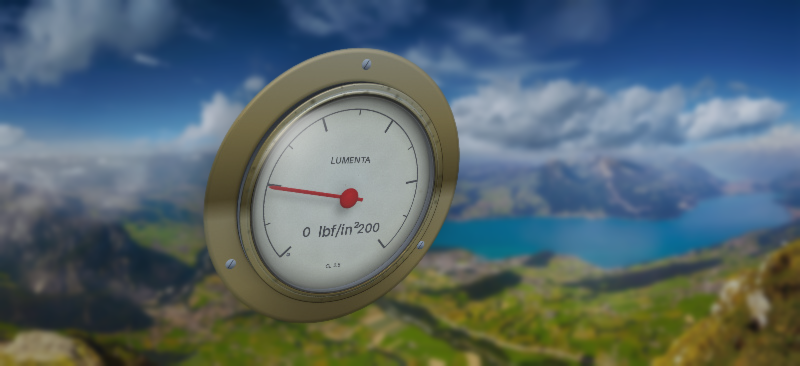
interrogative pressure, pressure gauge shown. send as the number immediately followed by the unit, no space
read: 40psi
